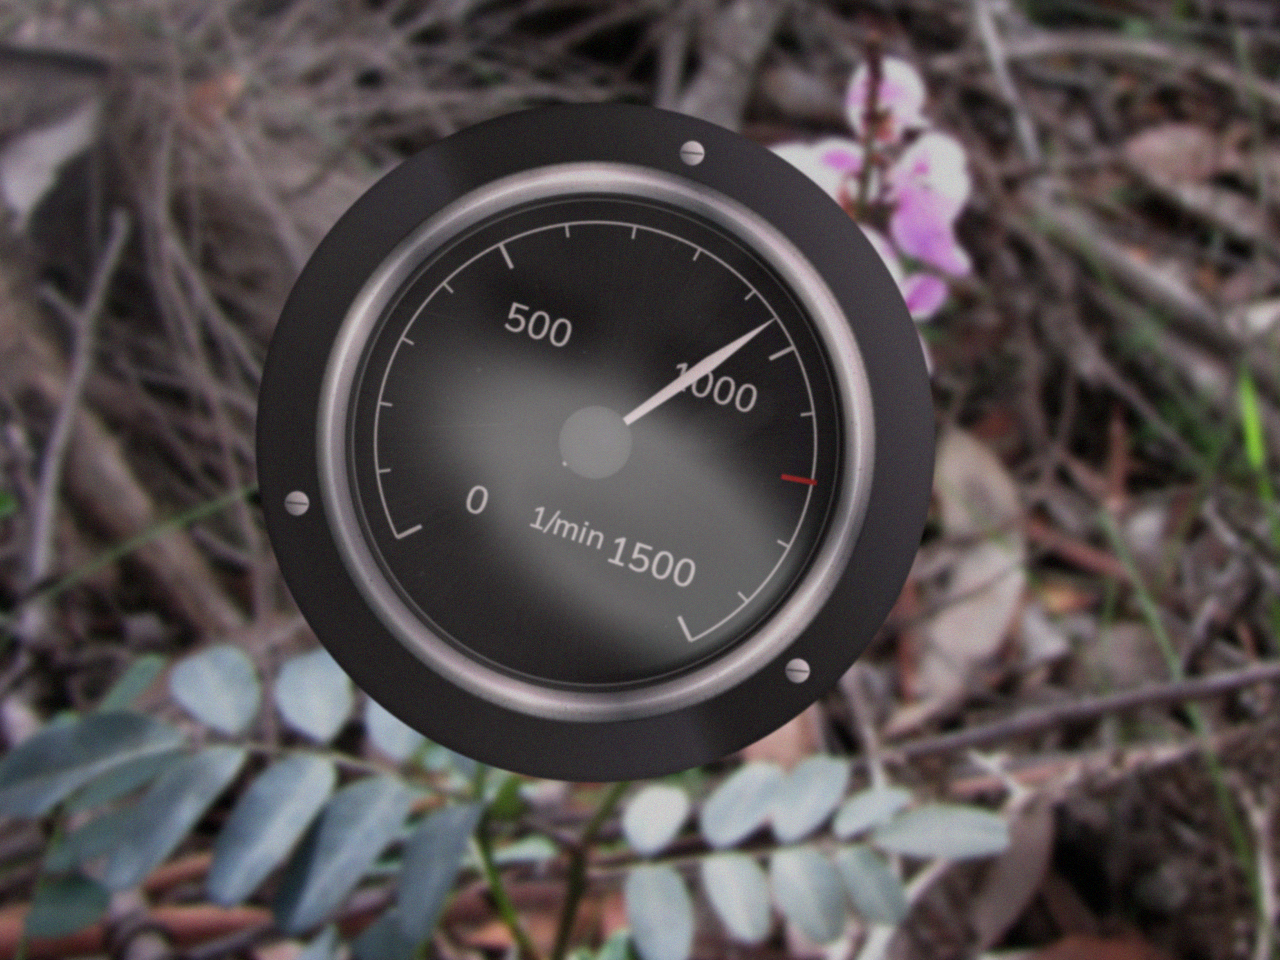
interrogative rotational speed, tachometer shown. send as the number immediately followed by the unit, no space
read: 950rpm
